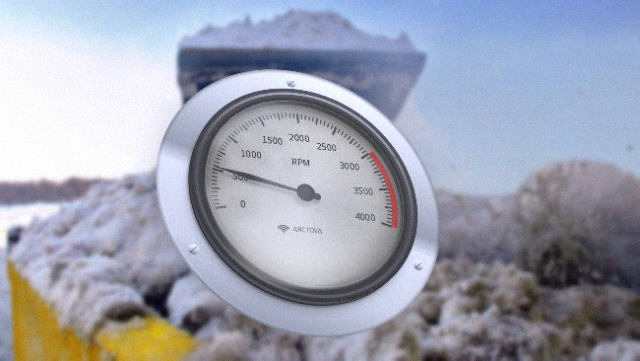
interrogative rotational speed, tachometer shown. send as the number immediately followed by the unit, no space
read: 500rpm
